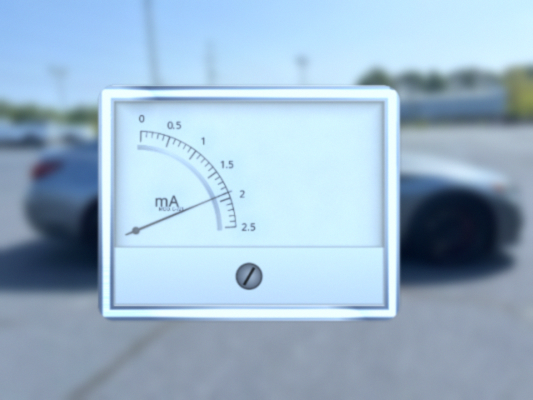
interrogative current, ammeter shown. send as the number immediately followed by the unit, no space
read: 1.9mA
